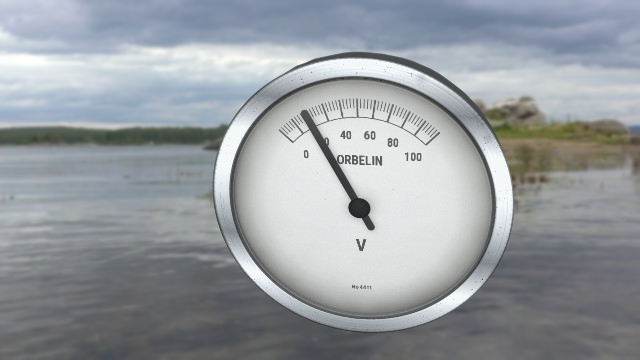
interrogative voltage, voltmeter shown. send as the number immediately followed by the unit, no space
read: 20V
